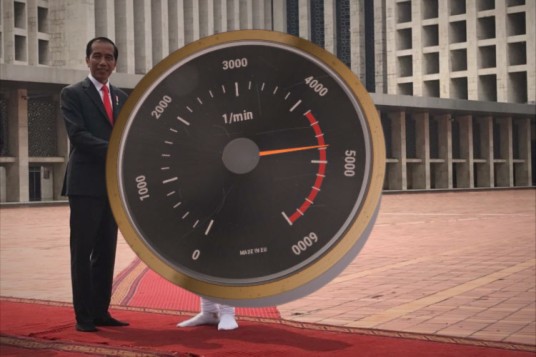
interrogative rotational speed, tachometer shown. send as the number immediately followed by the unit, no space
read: 4800rpm
